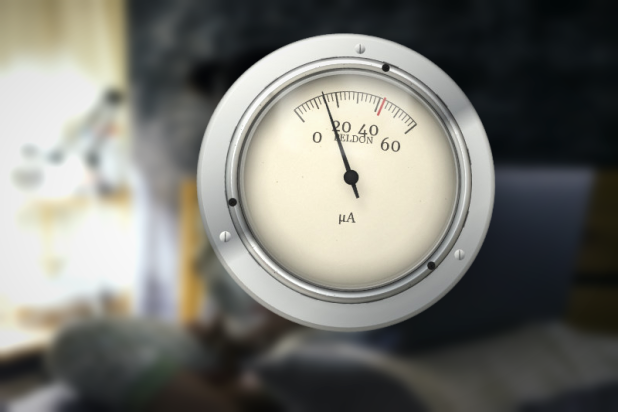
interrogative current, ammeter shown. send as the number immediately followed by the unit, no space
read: 14µA
